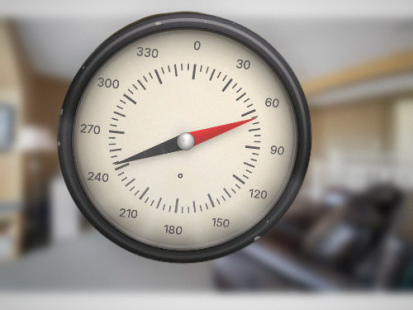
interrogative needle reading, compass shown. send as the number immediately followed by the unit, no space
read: 65°
